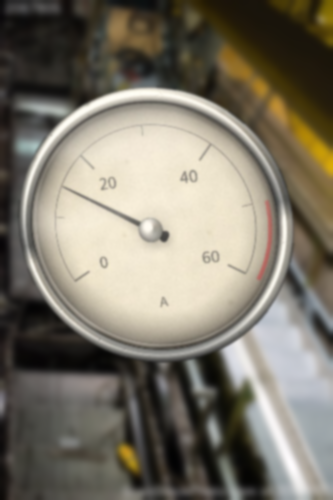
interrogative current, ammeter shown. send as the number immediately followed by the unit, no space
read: 15A
